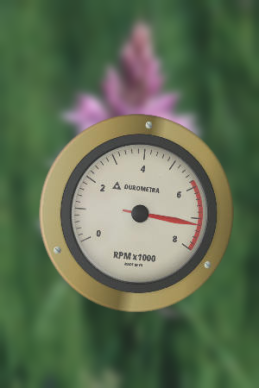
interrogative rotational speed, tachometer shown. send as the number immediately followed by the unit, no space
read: 7200rpm
